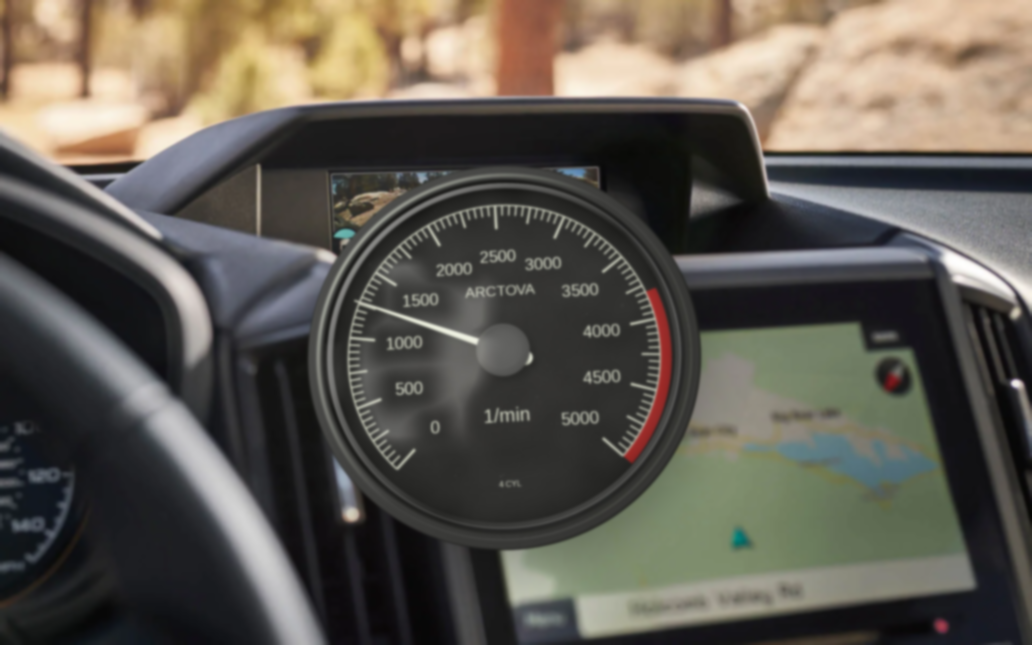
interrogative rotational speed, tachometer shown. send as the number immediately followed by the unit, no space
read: 1250rpm
